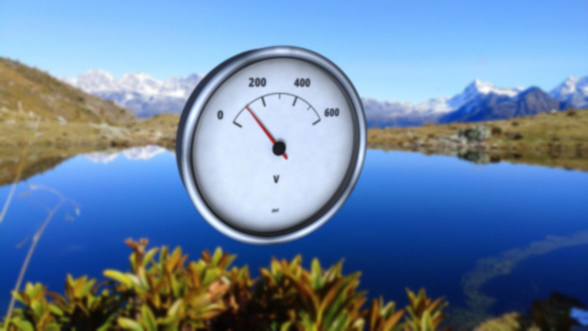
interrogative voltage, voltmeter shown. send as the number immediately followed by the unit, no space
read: 100V
